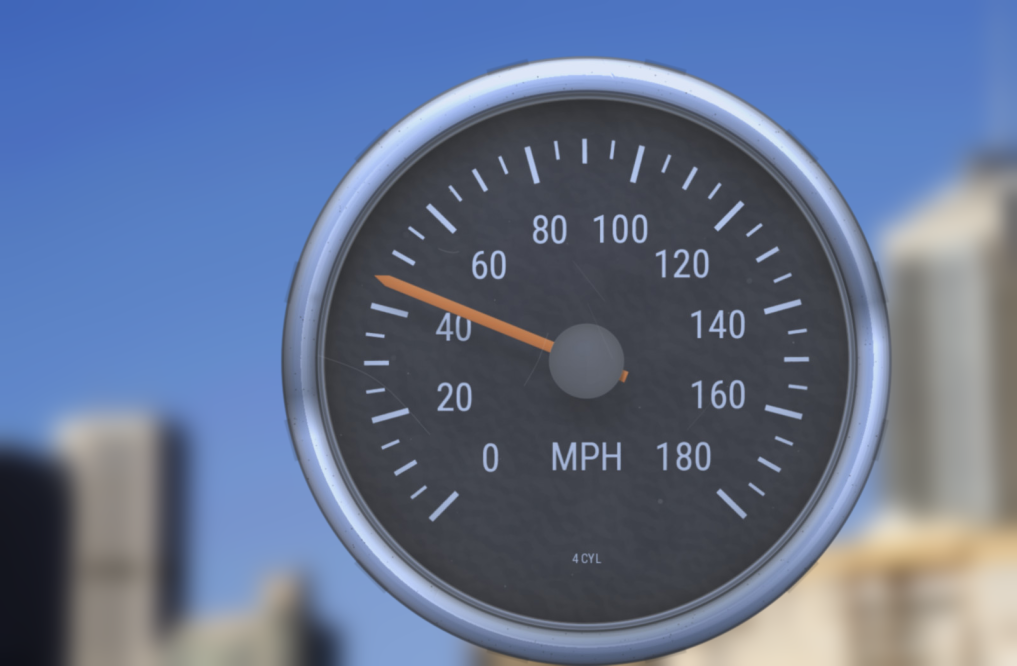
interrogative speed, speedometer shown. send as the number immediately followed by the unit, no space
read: 45mph
